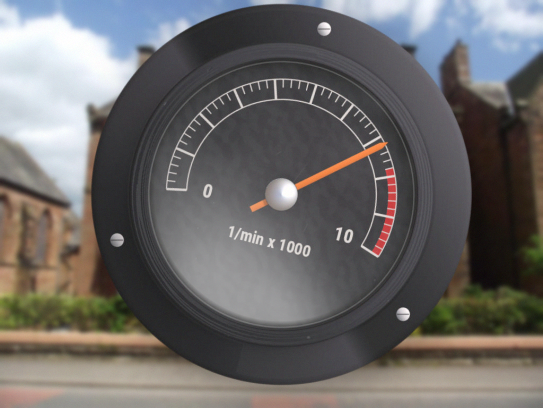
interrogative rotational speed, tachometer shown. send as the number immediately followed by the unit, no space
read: 7200rpm
